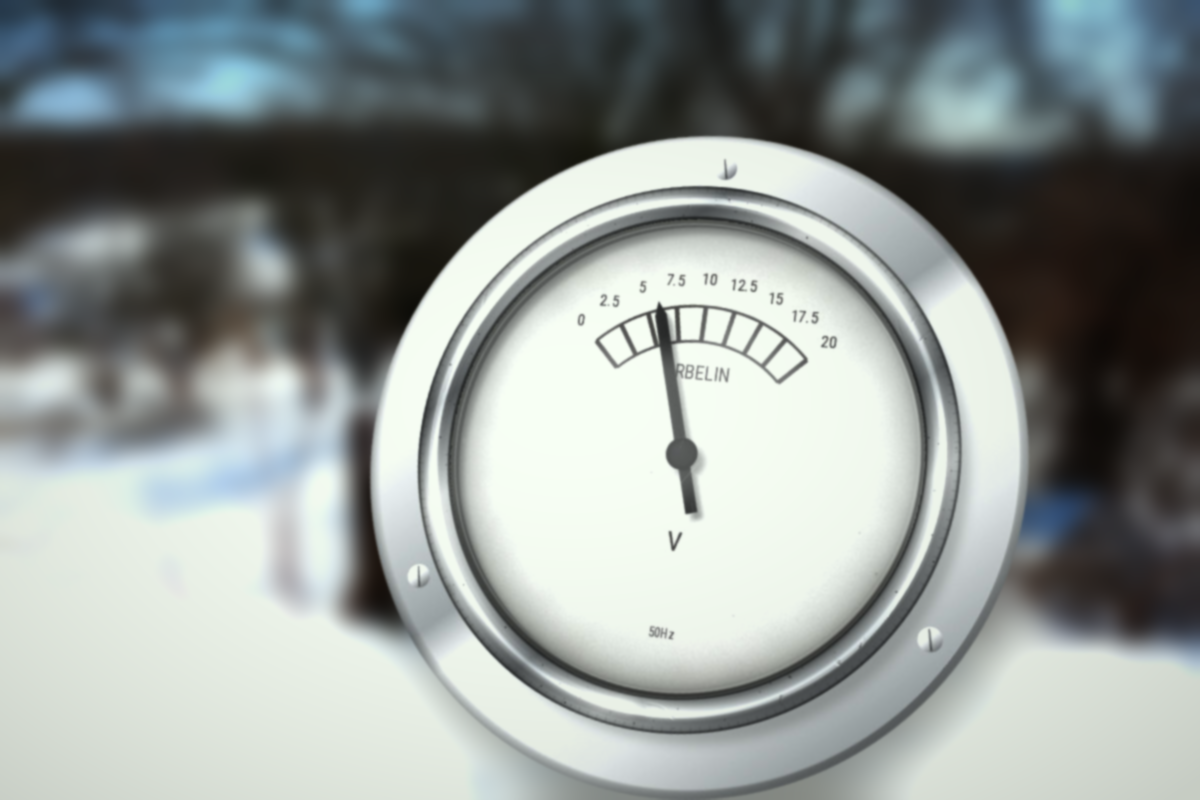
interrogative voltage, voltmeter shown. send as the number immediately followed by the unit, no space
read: 6.25V
